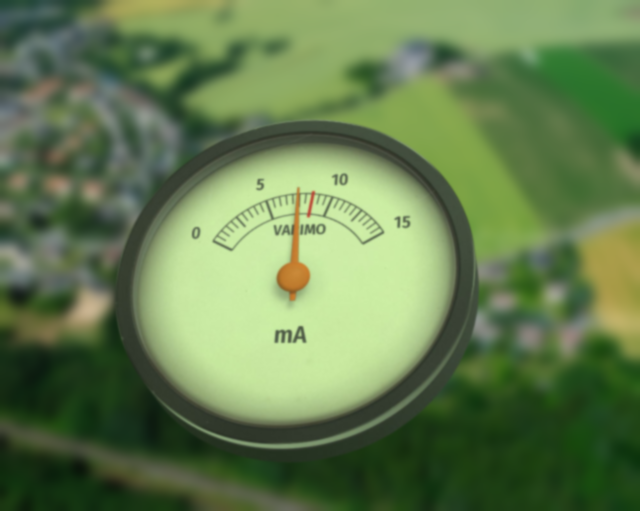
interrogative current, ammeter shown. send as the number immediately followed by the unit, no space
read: 7.5mA
